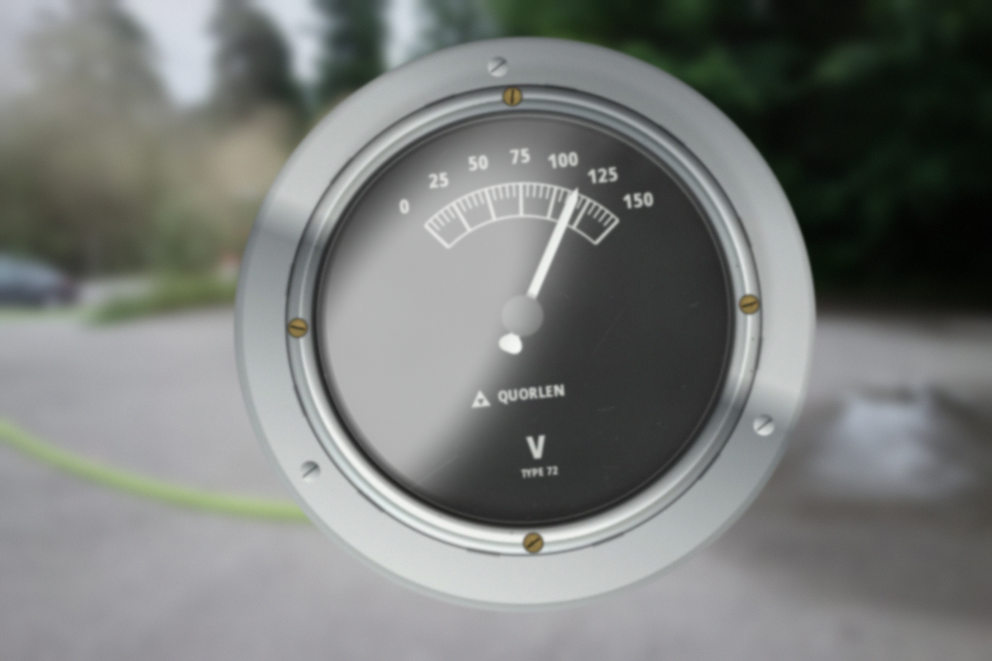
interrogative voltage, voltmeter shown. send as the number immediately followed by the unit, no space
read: 115V
